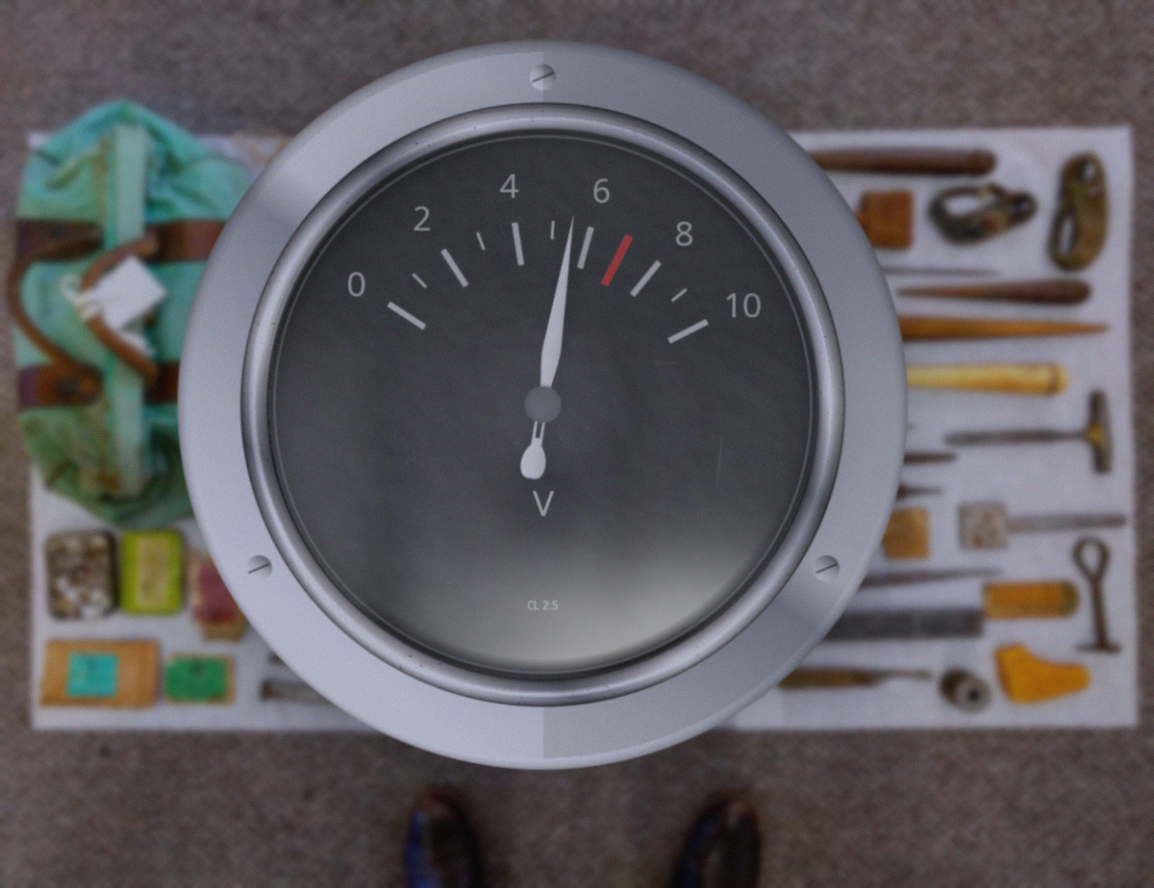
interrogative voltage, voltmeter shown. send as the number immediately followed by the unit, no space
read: 5.5V
